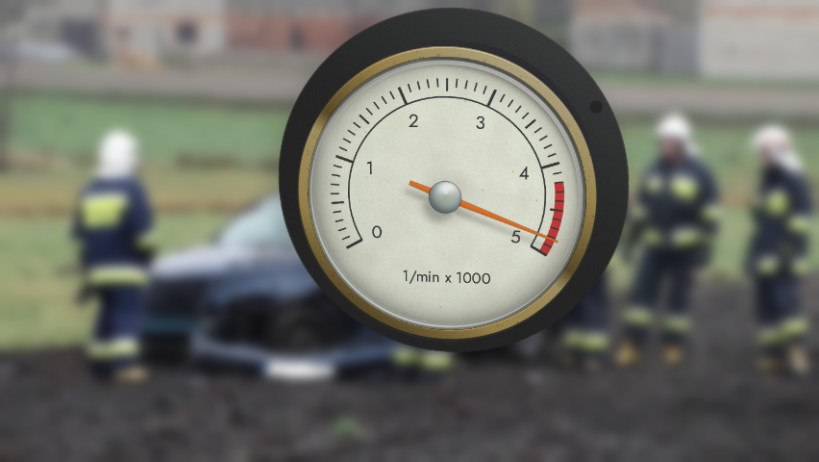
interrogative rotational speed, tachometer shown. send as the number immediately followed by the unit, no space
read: 4800rpm
